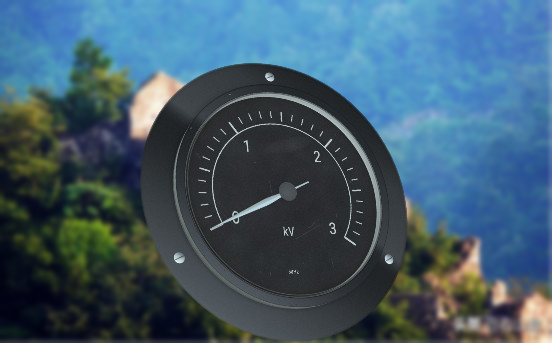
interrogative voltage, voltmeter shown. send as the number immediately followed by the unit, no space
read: 0kV
